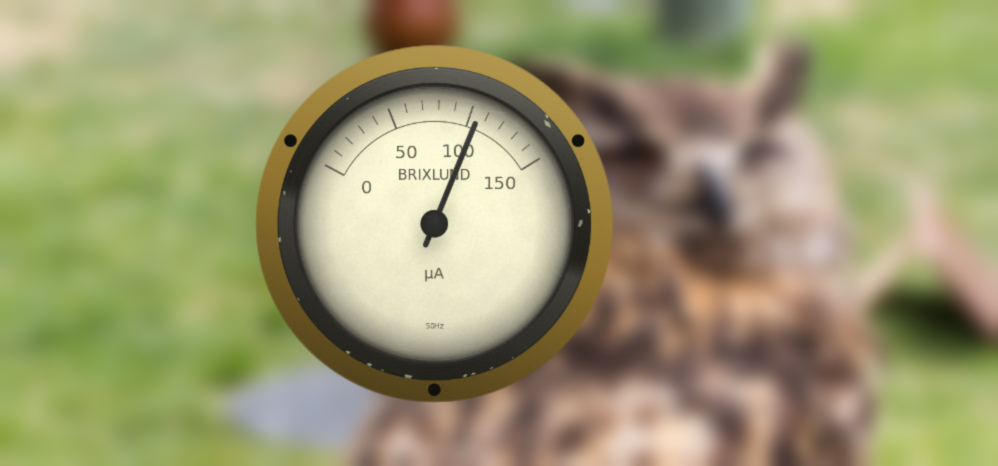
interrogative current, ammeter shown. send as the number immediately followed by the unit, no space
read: 105µA
